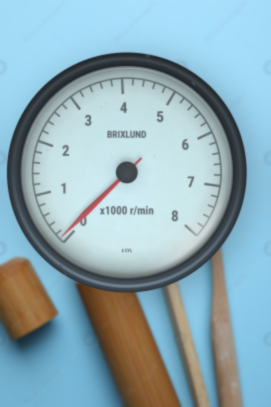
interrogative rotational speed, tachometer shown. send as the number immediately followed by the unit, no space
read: 100rpm
